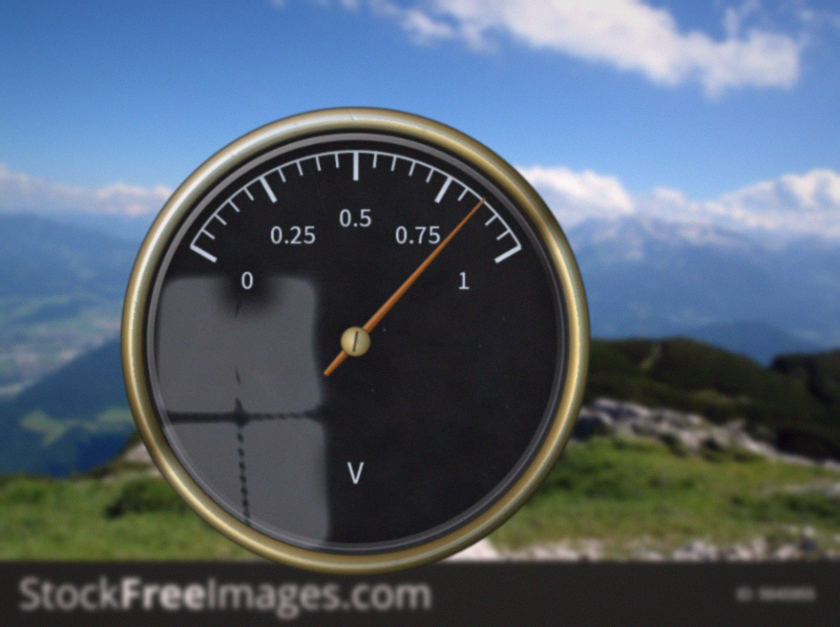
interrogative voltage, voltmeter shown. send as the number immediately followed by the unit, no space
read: 0.85V
